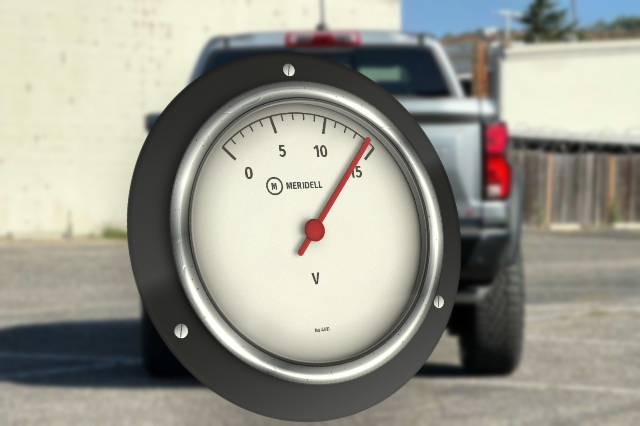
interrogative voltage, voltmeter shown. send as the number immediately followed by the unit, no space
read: 14V
